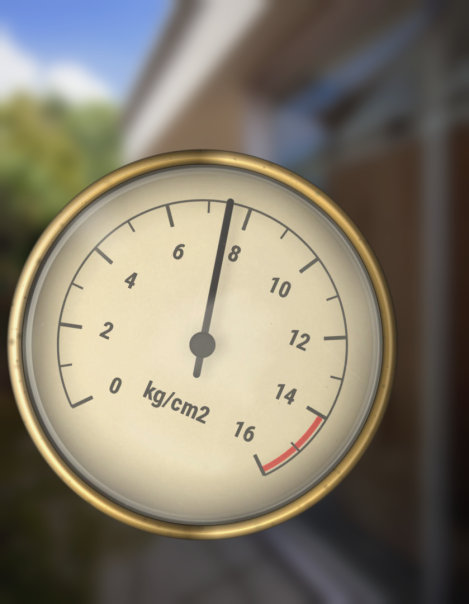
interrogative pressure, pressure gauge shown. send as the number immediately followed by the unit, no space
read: 7.5kg/cm²
